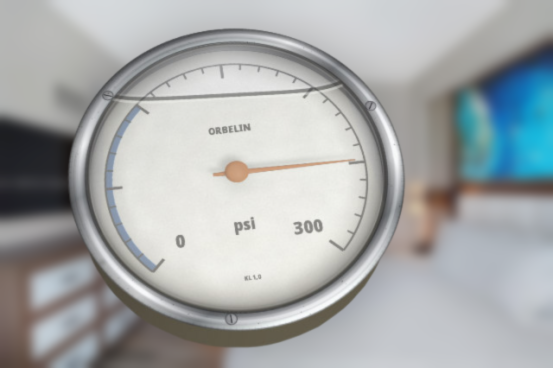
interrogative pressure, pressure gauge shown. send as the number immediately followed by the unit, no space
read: 250psi
